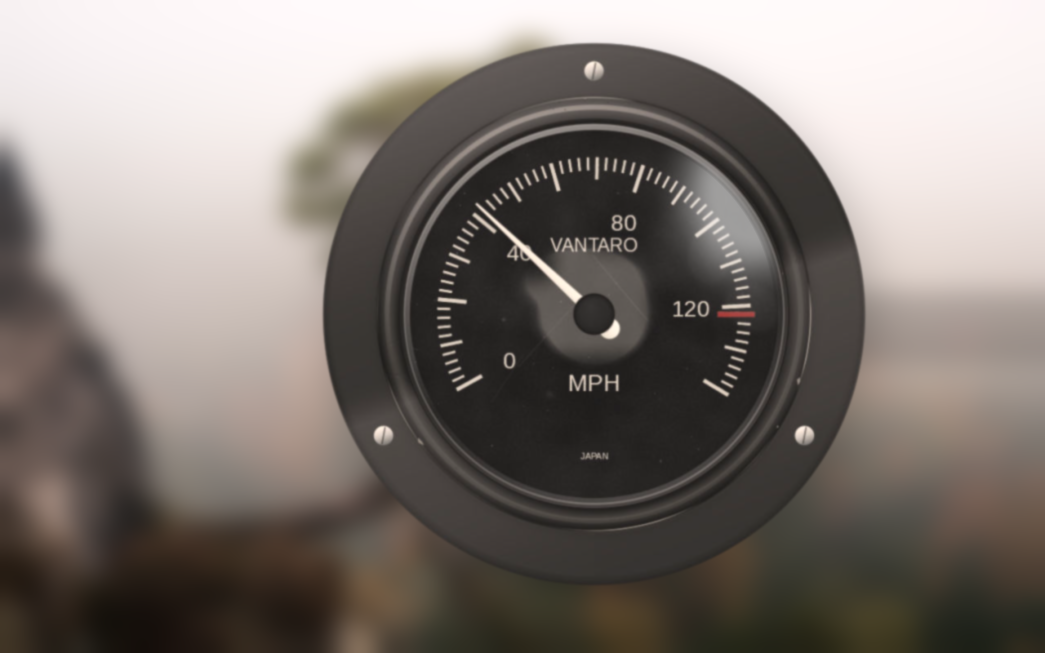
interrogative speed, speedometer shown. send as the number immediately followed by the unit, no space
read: 42mph
